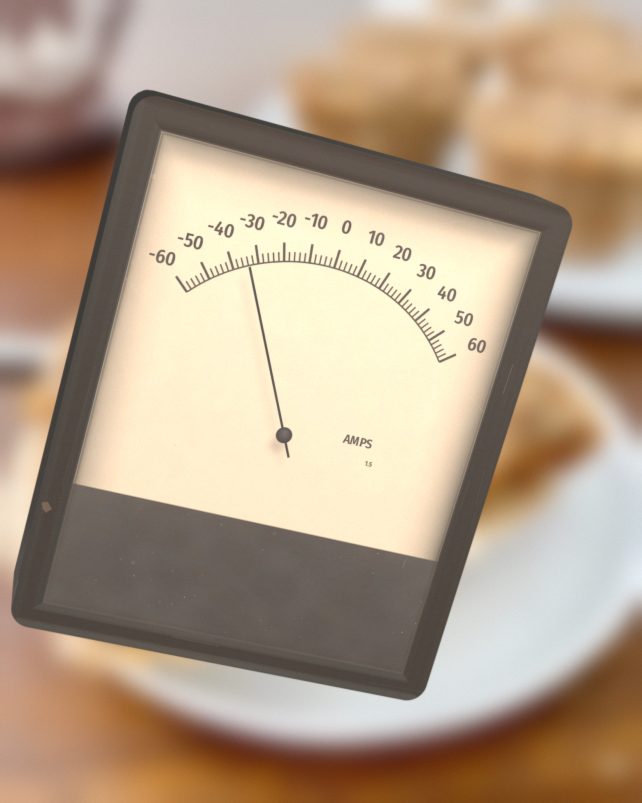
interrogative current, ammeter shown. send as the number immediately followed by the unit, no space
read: -34A
